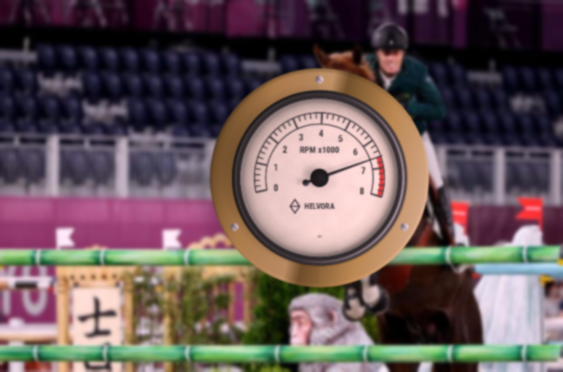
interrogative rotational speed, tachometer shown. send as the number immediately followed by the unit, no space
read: 6600rpm
